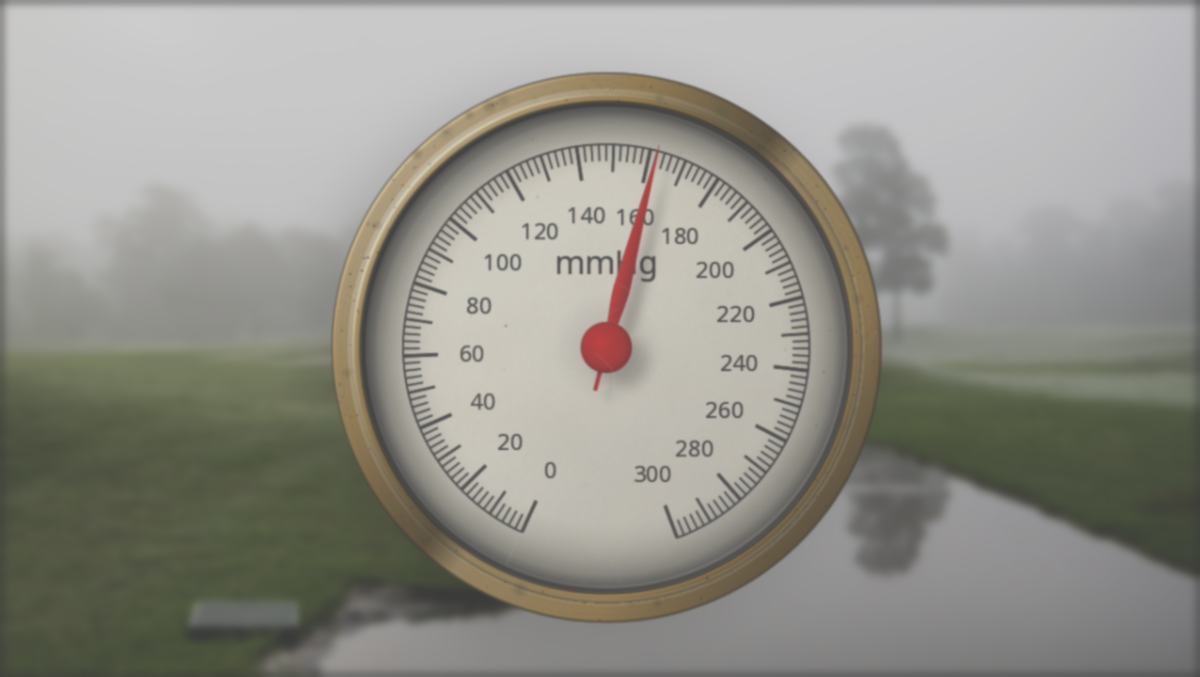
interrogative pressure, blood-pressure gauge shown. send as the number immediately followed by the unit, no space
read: 162mmHg
